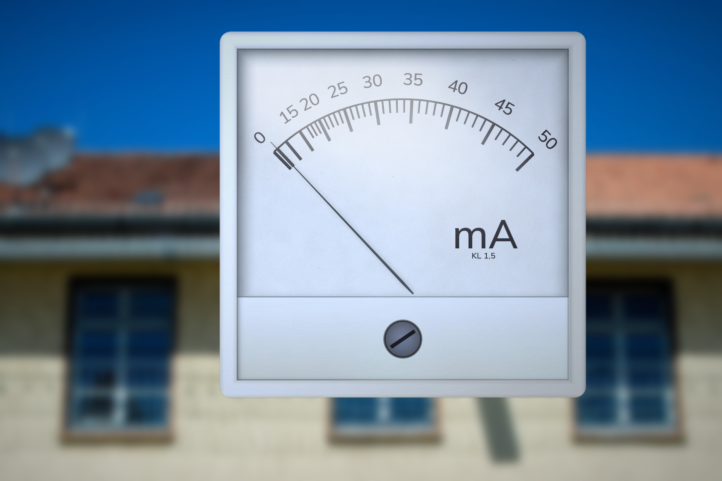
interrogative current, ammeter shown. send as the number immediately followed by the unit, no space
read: 5mA
